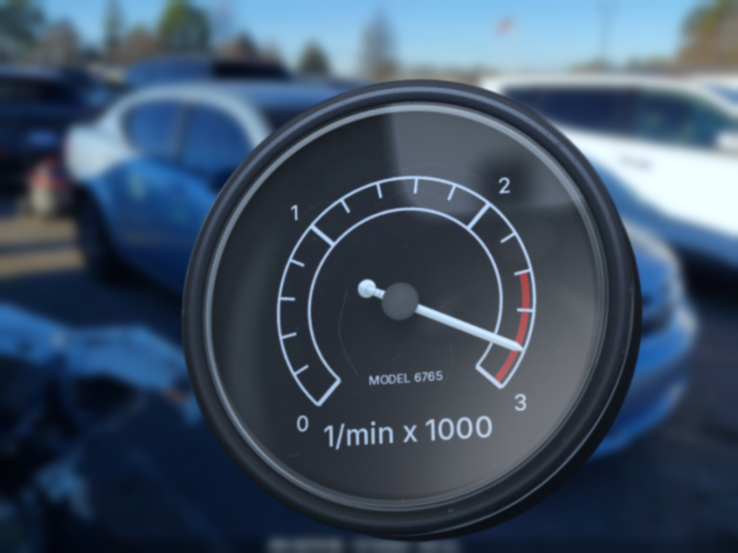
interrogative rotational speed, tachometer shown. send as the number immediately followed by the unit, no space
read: 2800rpm
